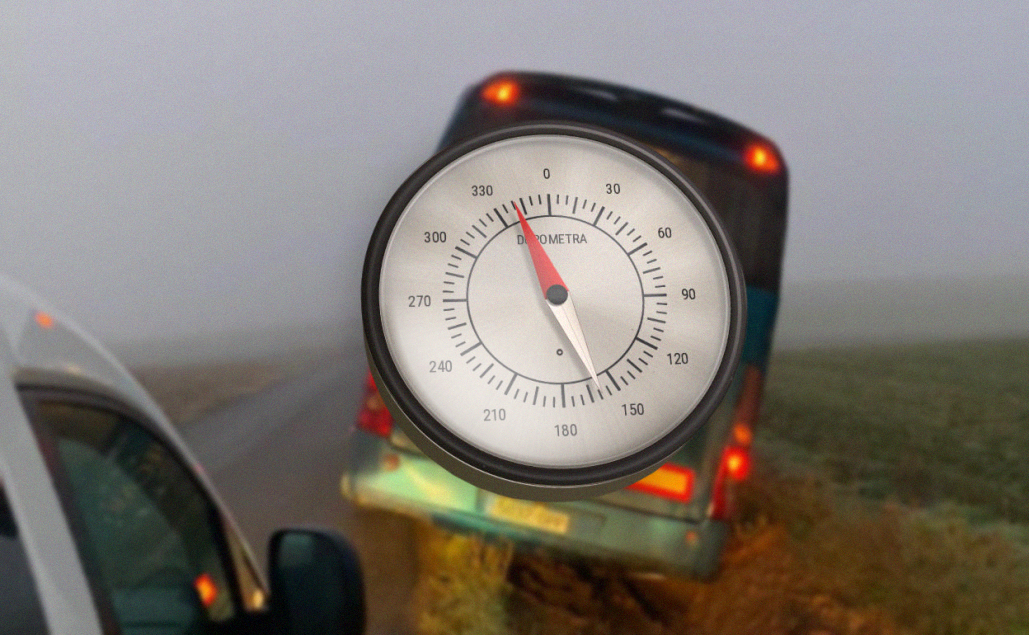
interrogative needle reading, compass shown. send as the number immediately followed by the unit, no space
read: 340°
